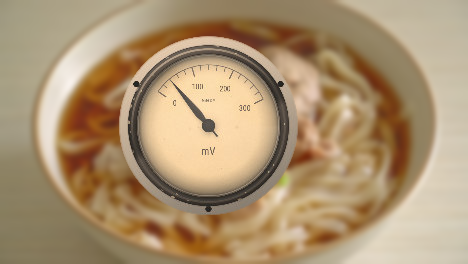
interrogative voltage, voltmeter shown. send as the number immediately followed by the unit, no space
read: 40mV
